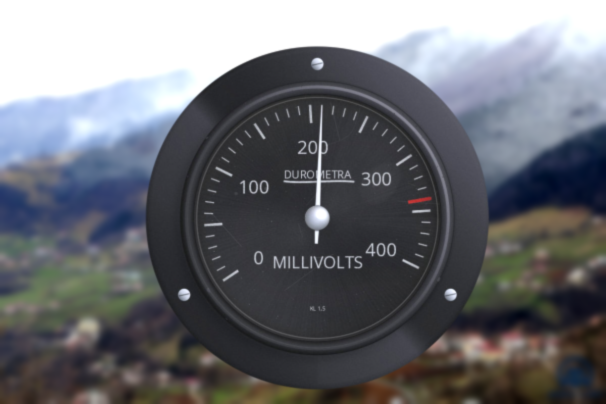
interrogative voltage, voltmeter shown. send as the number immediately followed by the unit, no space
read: 210mV
